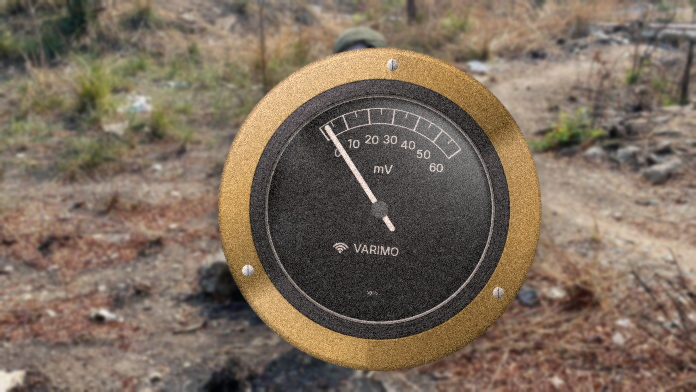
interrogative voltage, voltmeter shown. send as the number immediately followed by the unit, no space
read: 2.5mV
